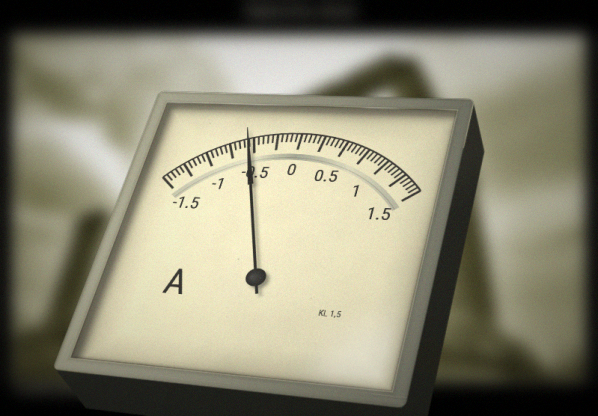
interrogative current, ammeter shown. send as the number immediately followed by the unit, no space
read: -0.55A
